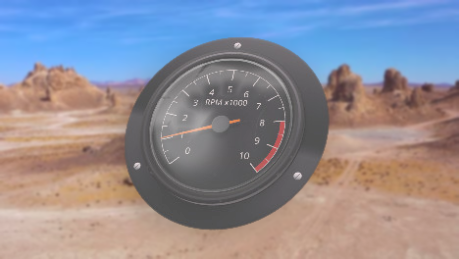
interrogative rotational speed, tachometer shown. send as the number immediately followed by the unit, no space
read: 1000rpm
